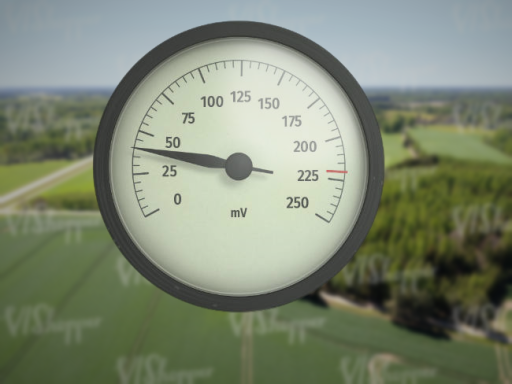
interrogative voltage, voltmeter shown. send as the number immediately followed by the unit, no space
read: 40mV
